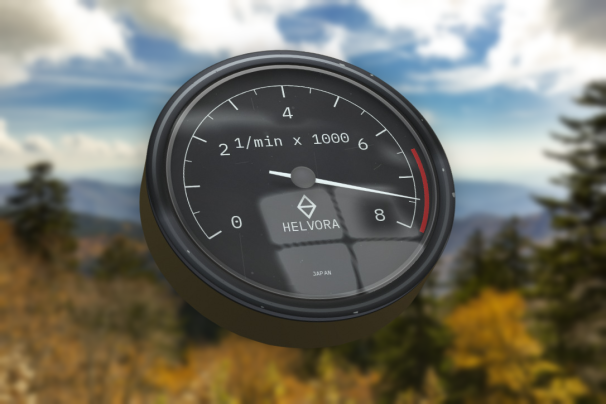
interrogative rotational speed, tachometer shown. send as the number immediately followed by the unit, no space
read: 7500rpm
